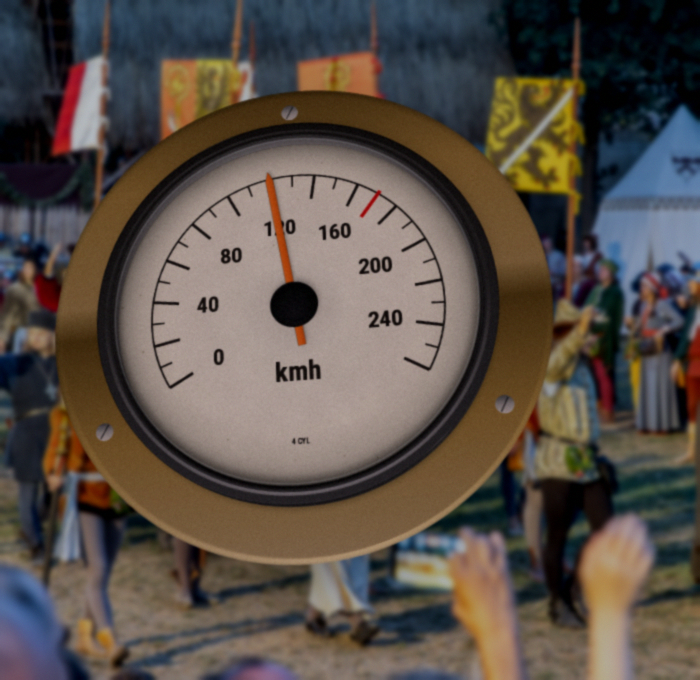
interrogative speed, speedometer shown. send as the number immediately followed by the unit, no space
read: 120km/h
